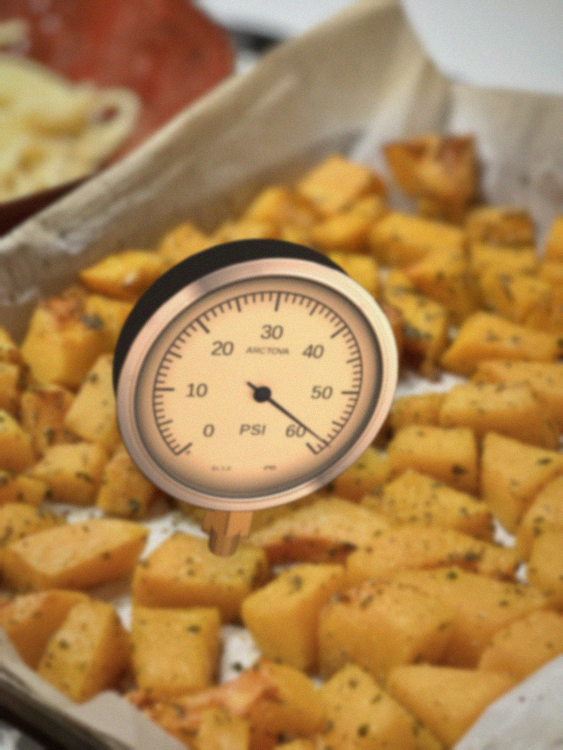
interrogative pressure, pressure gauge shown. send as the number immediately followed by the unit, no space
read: 58psi
